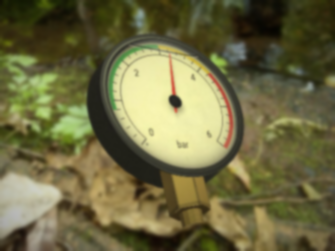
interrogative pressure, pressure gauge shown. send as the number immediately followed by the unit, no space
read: 3.2bar
